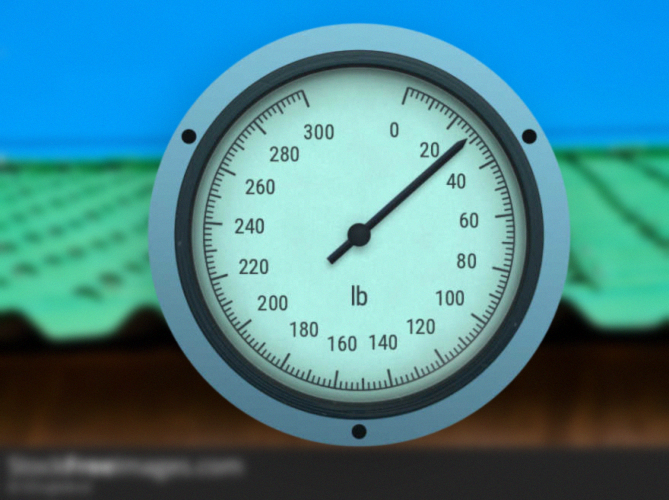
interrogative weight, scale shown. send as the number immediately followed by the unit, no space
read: 28lb
